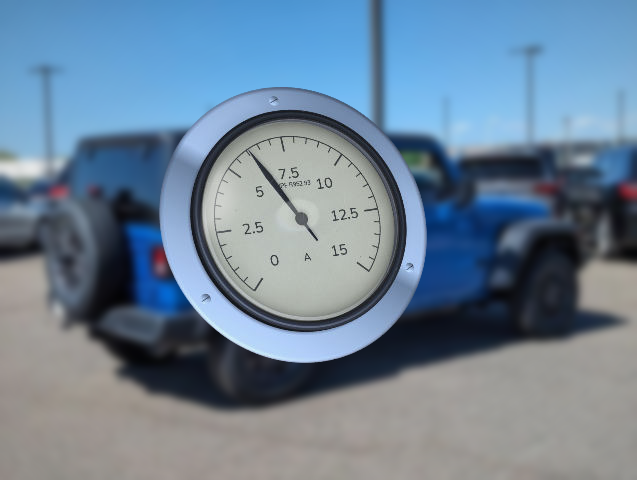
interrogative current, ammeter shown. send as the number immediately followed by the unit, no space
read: 6A
